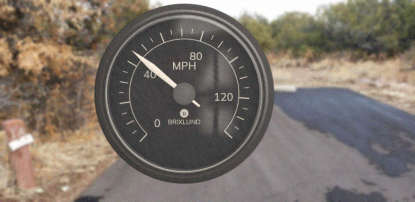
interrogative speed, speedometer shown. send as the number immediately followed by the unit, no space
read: 45mph
